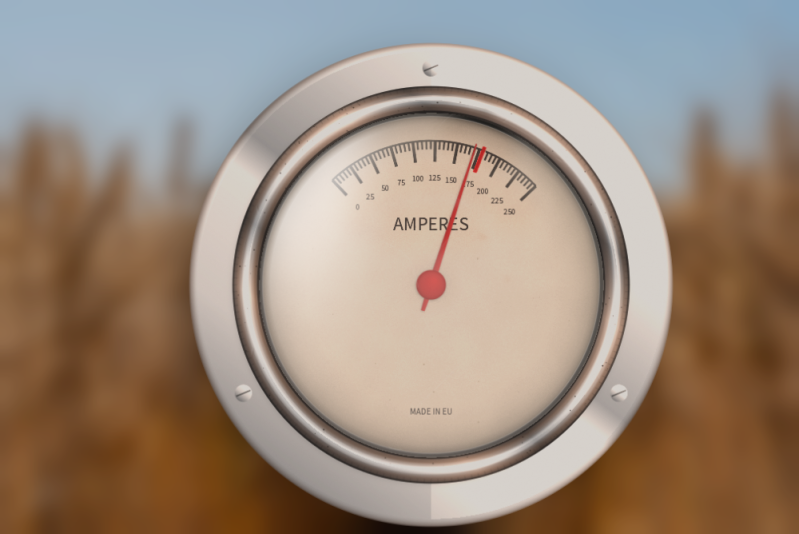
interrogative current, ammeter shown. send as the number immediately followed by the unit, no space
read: 170A
